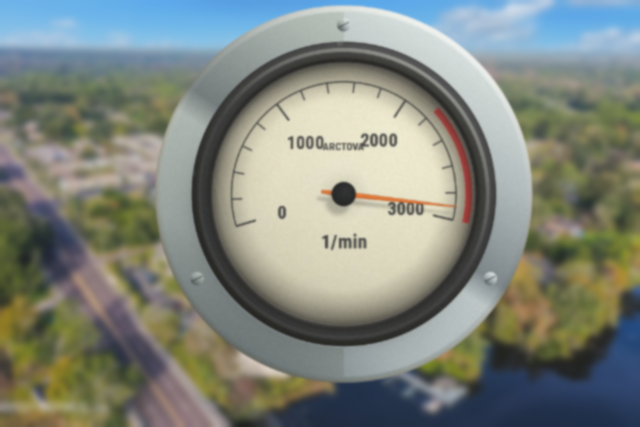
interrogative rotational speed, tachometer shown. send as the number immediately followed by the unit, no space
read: 2900rpm
